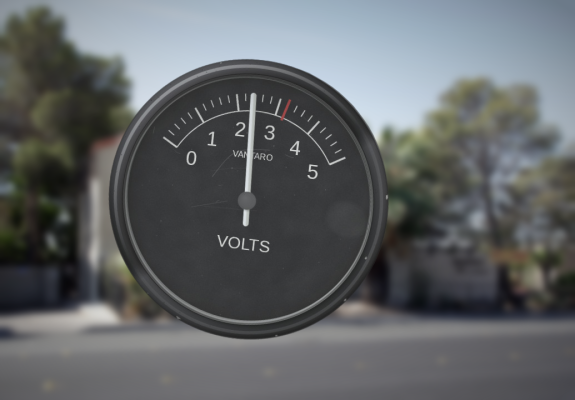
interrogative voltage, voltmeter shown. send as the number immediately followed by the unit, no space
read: 2.4V
